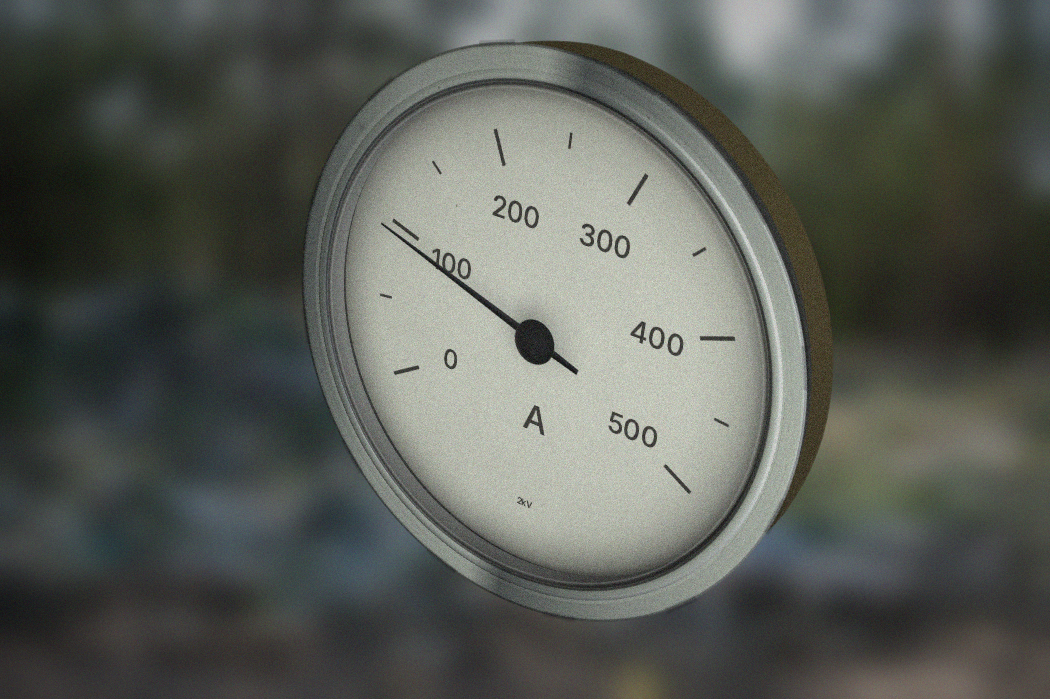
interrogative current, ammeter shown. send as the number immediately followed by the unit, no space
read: 100A
